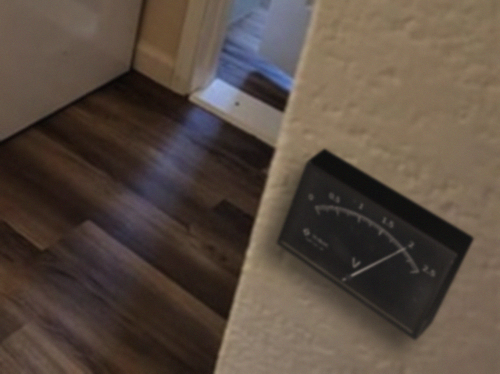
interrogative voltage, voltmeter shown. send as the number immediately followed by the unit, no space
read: 2V
